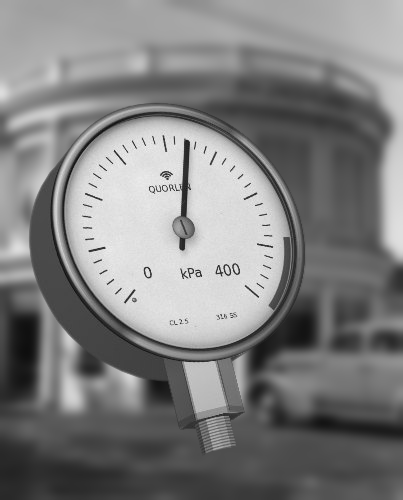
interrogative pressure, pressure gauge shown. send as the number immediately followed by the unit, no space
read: 220kPa
